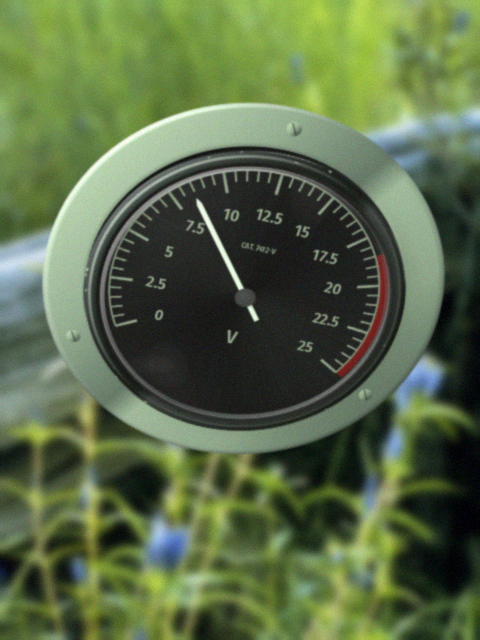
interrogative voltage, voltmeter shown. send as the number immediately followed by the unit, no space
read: 8.5V
